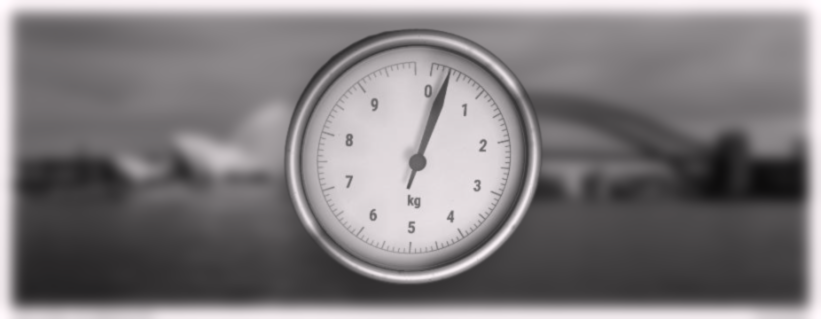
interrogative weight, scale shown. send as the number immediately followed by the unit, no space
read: 0.3kg
